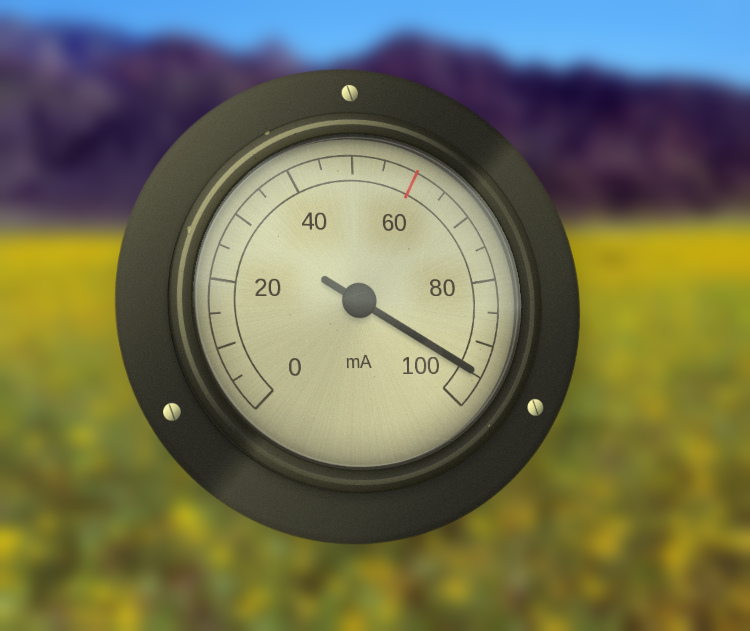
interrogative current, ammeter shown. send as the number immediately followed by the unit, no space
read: 95mA
